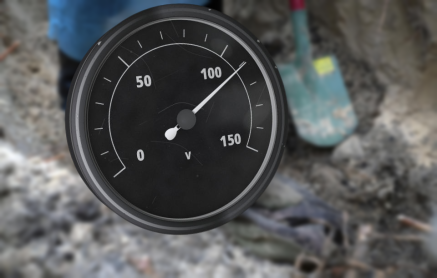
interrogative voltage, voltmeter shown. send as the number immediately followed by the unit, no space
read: 110V
